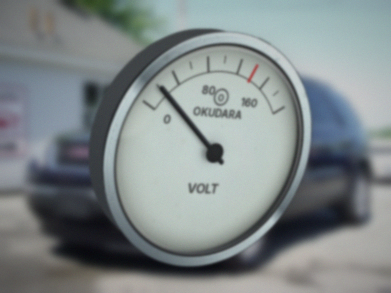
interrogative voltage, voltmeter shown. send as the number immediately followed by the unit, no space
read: 20V
